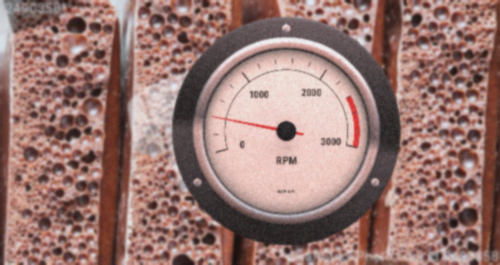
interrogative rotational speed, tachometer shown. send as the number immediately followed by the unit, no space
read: 400rpm
